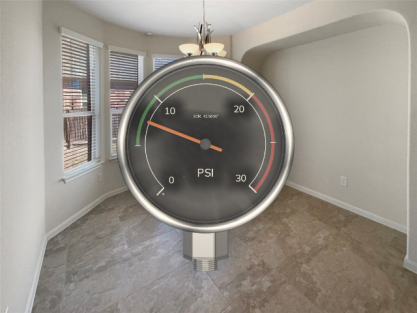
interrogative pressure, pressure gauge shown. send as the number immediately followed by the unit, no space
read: 7.5psi
